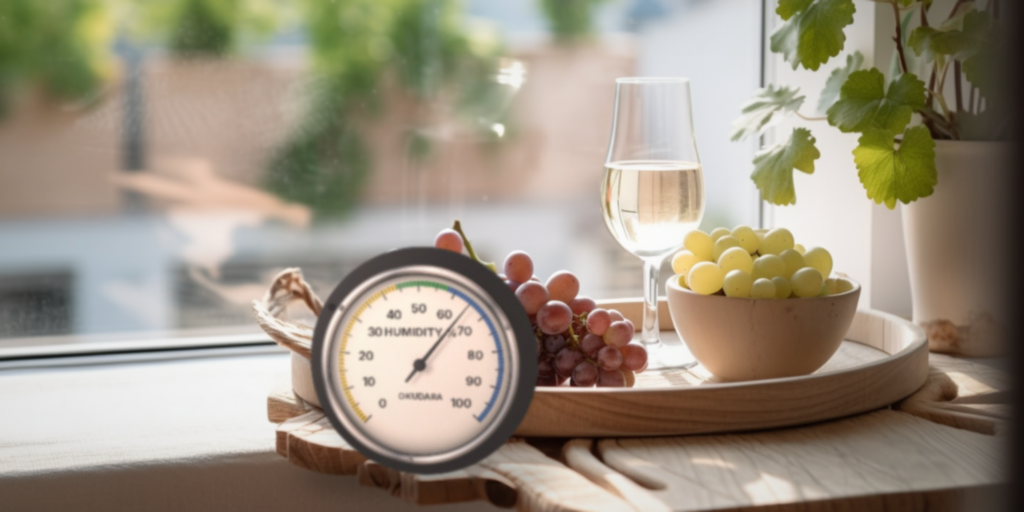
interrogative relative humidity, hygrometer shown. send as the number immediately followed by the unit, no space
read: 65%
